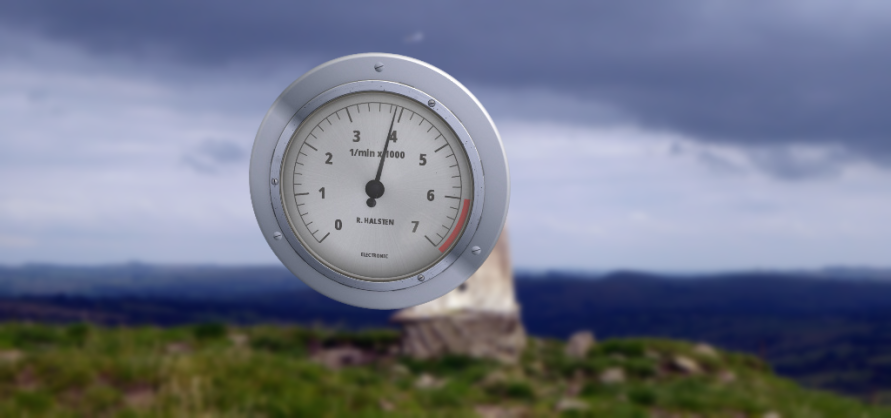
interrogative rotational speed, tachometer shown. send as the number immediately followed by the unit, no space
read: 3900rpm
